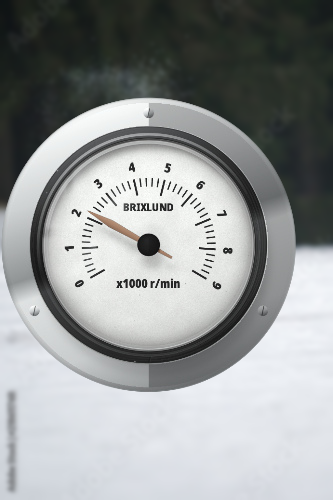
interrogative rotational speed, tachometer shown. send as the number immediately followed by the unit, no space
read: 2200rpm
